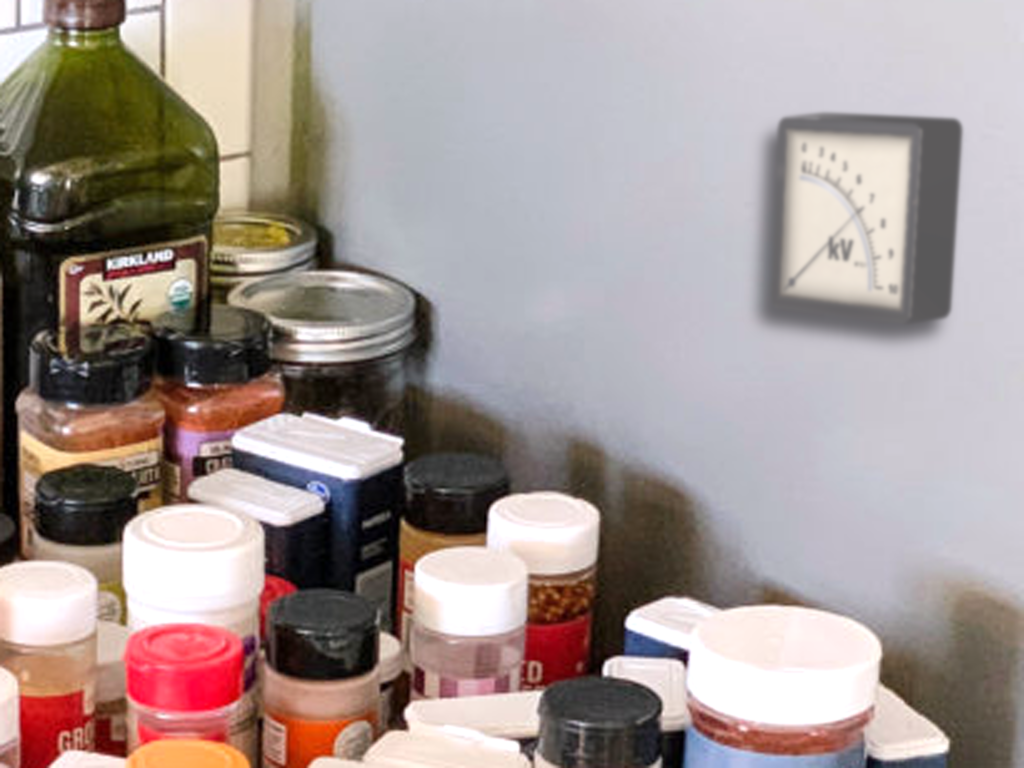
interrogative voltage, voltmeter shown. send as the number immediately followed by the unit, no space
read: 7kV
